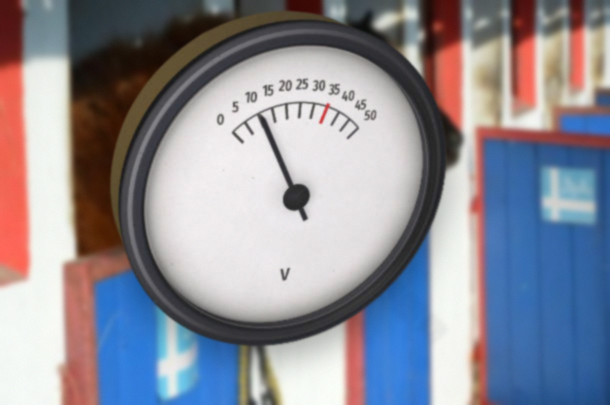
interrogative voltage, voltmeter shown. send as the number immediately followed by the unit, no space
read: 10V
